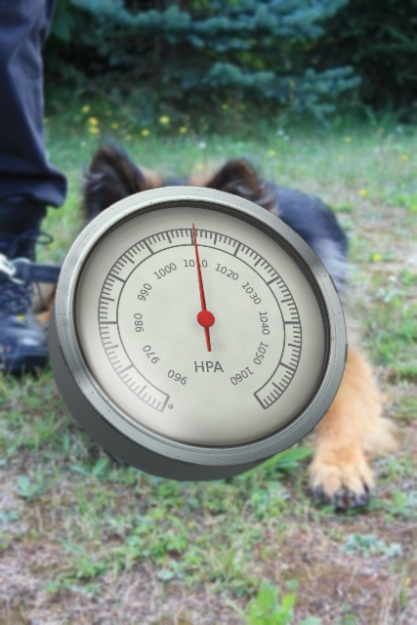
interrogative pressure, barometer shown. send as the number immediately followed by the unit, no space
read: 1010hPa
